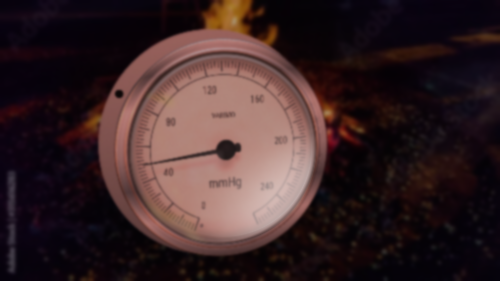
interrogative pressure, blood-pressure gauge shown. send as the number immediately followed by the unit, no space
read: 50mmHg
